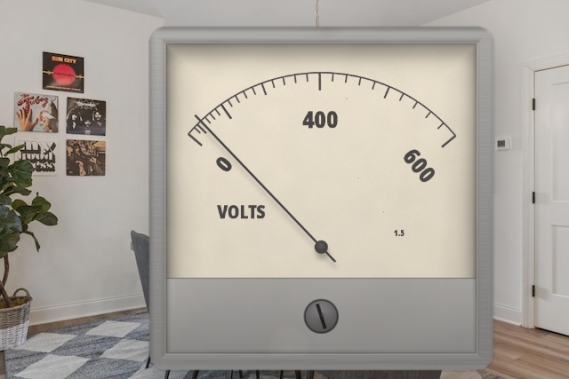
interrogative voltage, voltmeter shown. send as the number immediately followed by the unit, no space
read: 120V
